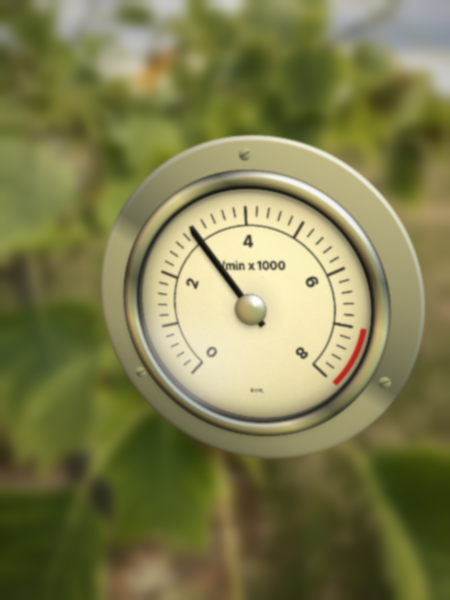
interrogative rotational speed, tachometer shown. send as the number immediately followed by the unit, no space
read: 3000rpm
